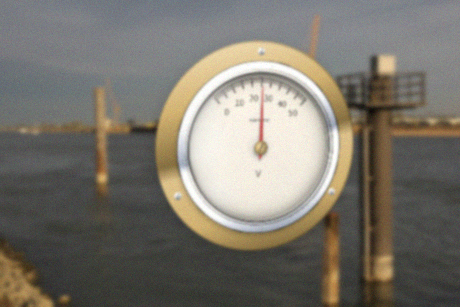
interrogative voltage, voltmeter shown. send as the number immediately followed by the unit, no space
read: 25V
